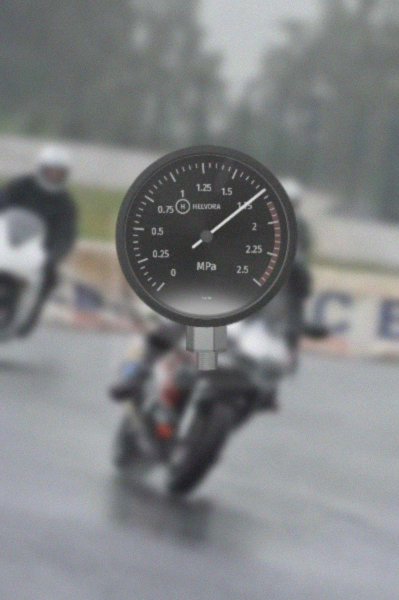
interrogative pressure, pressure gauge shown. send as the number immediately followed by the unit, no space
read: 1.75MPa
